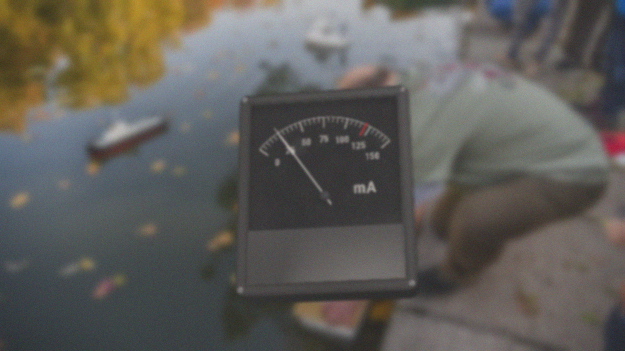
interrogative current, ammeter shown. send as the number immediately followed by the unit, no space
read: 25mA
